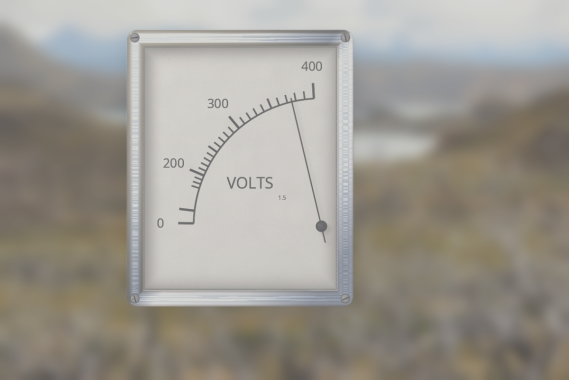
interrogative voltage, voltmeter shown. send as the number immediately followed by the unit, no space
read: 375V
